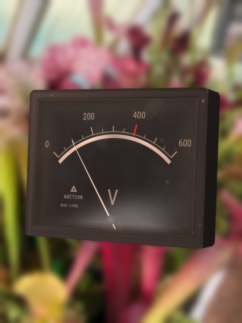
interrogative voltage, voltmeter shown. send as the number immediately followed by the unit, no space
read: 100V
